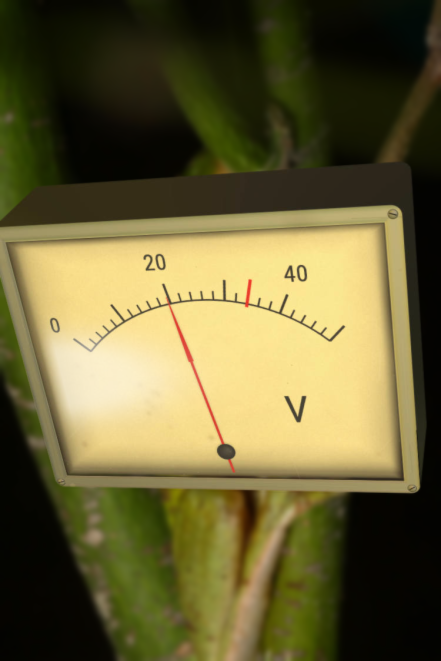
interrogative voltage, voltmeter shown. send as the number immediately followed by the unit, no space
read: 20V
